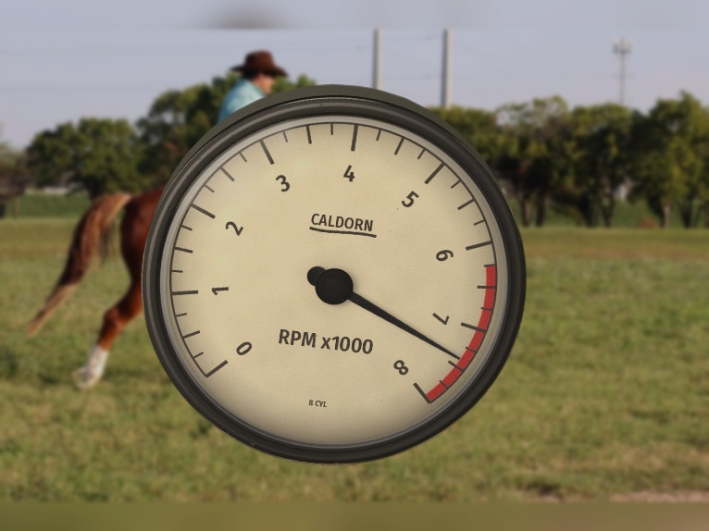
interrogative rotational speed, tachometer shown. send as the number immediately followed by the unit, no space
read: 7375rpm
